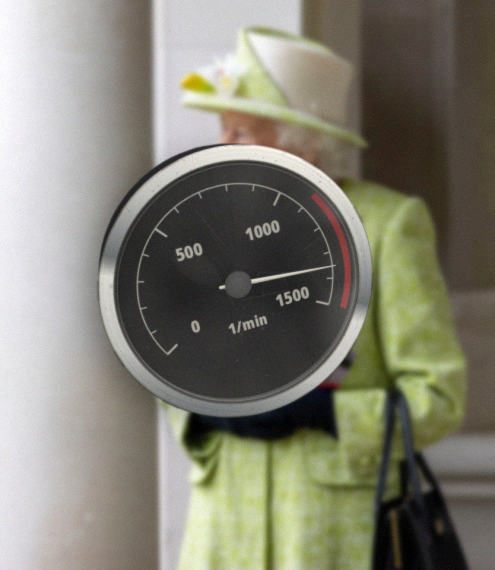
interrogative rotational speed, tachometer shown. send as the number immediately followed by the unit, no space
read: 1350rpm
